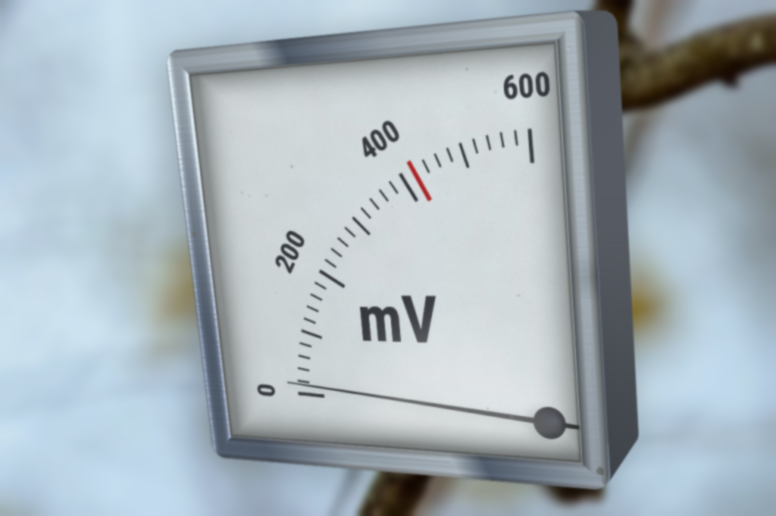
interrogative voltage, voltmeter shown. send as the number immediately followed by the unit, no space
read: 20mV
